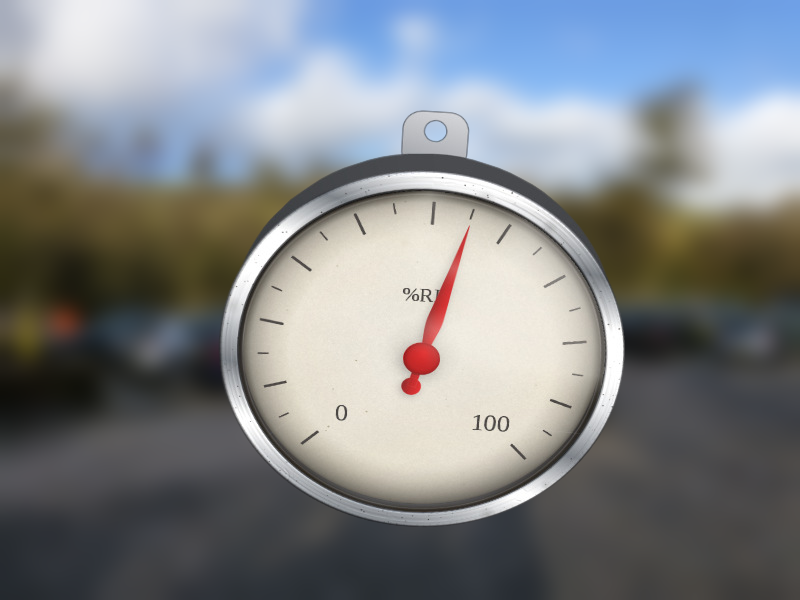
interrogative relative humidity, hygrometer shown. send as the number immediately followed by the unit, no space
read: 55%
